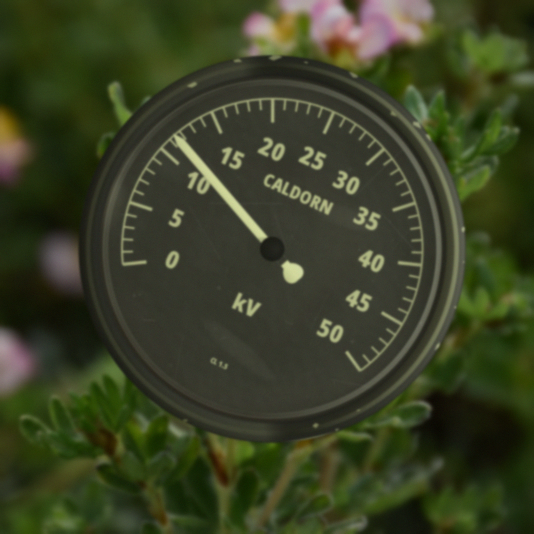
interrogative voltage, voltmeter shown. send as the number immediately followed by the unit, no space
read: 11.5kV
